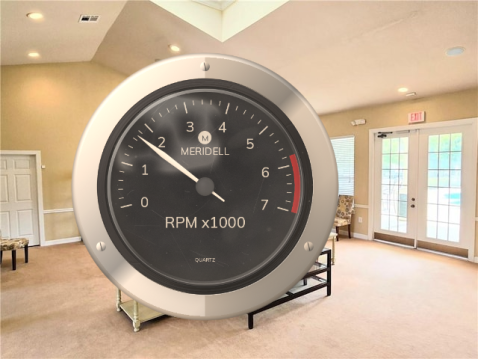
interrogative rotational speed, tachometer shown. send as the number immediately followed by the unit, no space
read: 1700rpm
